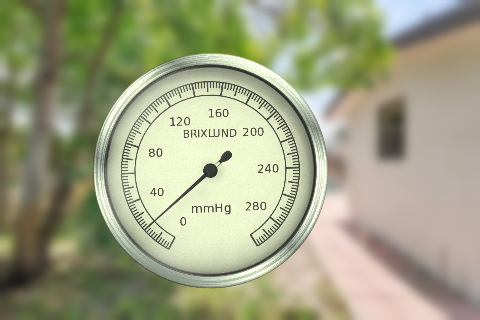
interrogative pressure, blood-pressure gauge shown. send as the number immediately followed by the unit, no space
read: 20mmHg
